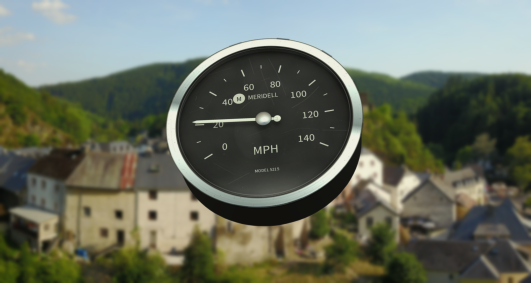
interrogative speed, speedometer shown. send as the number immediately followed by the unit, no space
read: 20mph
